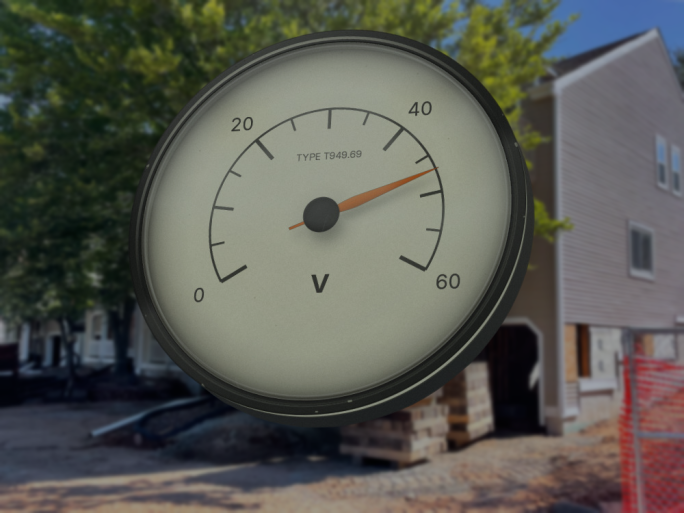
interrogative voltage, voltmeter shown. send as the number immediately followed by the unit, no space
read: 47.5V
